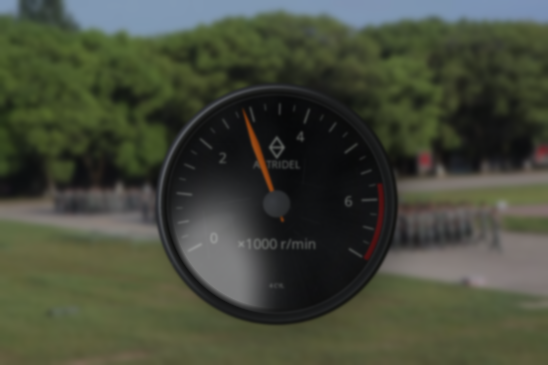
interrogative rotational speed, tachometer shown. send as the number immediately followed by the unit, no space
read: 2875rpm
